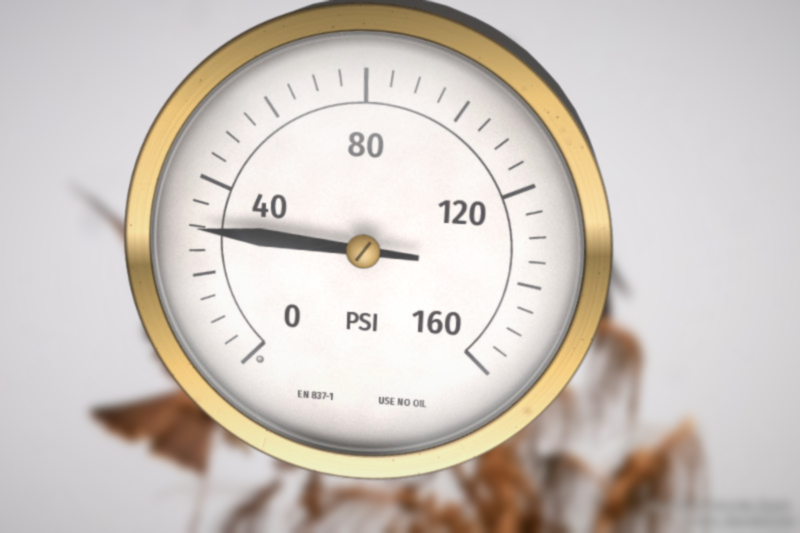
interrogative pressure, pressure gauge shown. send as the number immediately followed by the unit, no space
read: 30psi
